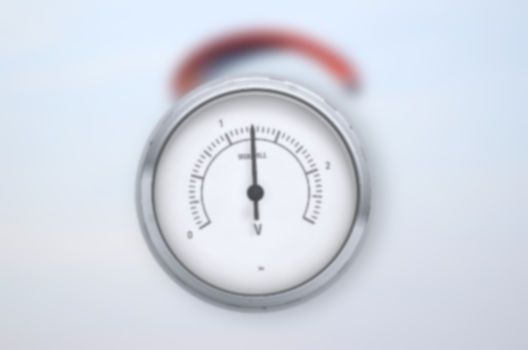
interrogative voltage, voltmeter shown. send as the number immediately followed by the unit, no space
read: 1.25V
